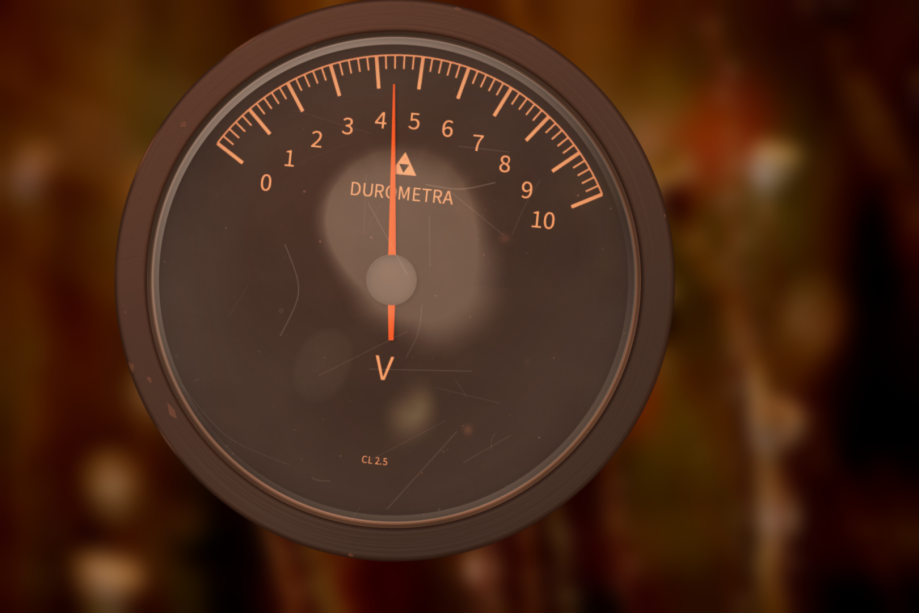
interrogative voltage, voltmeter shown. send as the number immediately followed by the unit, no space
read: 4.4V
